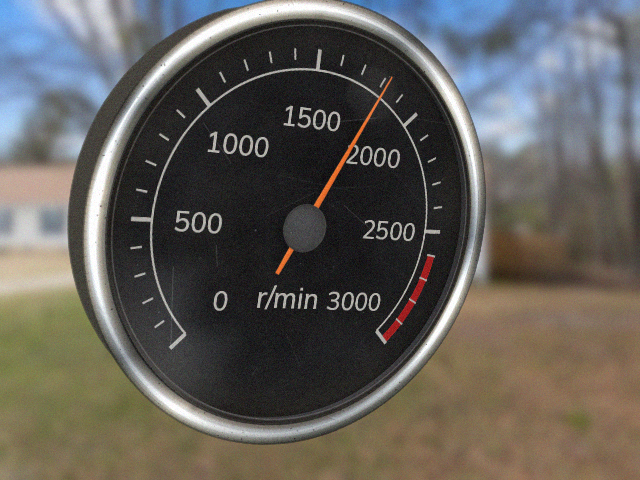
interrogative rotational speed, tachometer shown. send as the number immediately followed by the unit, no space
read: 1800rpm
